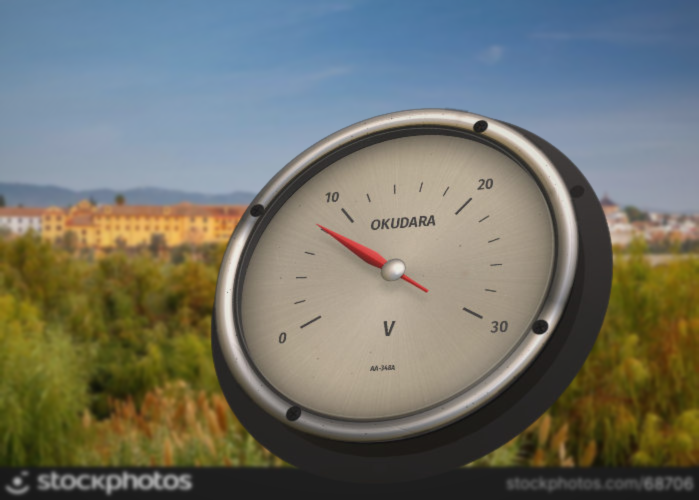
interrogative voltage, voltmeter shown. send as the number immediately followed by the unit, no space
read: 8V
